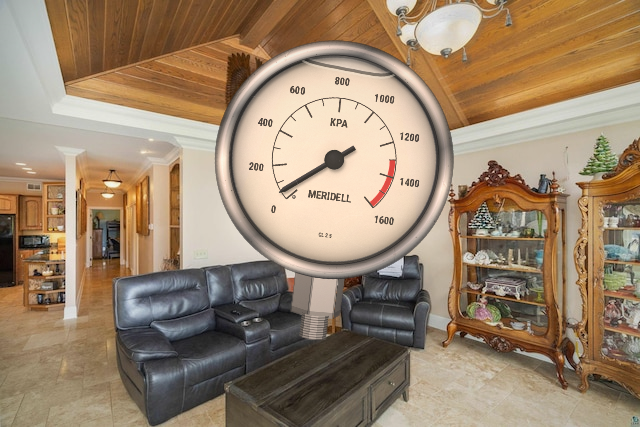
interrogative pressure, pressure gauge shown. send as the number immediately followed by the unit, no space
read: 50kPa
